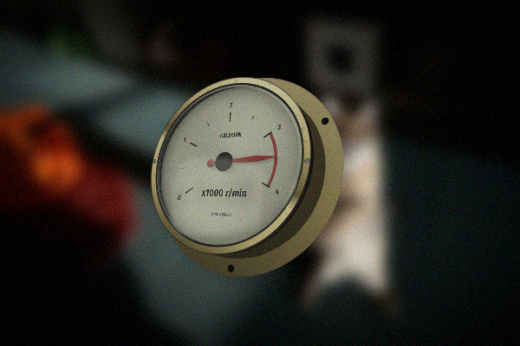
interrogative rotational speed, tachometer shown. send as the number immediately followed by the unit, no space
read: 3500rpm
